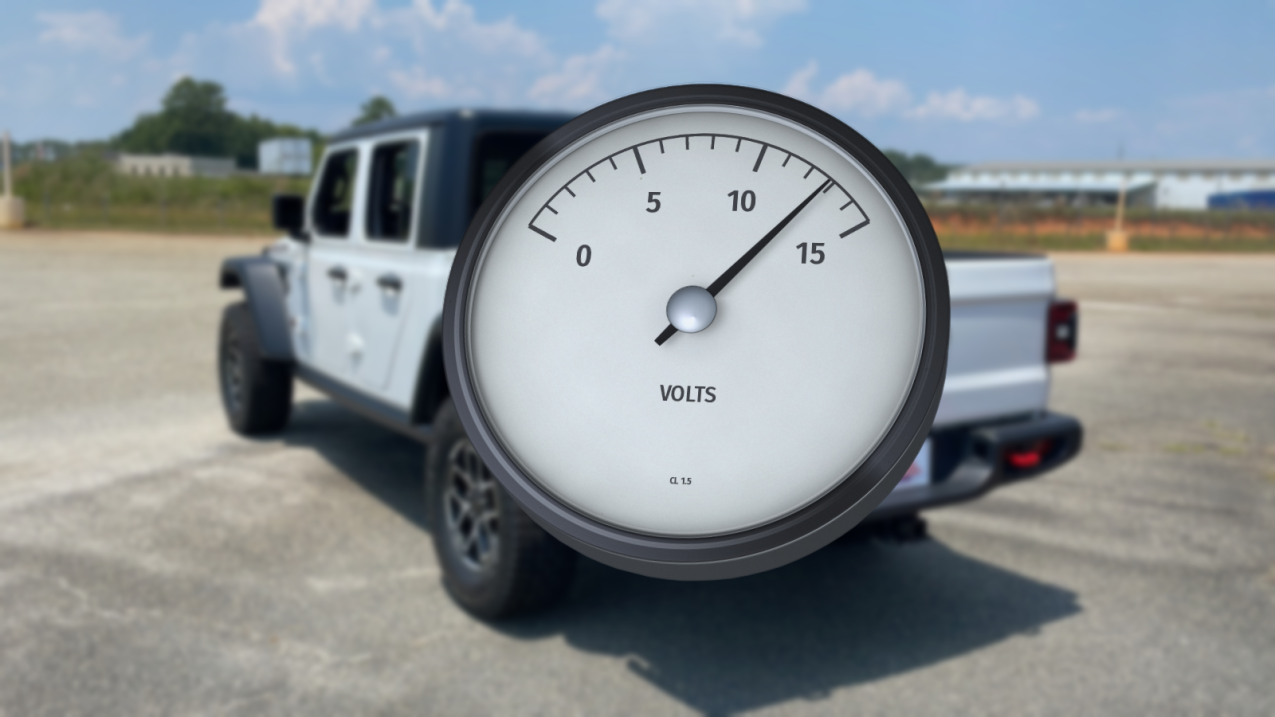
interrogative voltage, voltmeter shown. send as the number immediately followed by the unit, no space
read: 13V
